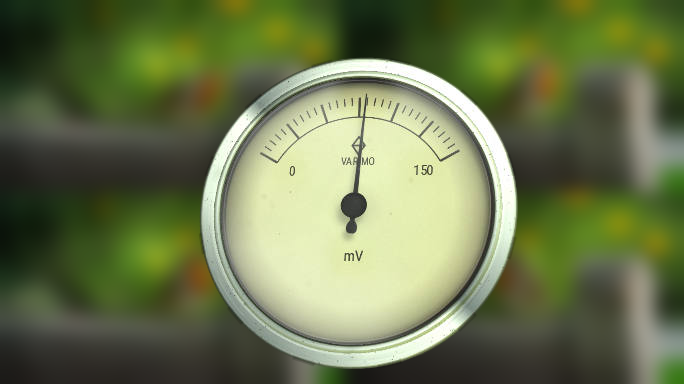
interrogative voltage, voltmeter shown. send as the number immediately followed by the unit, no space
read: 80mV
